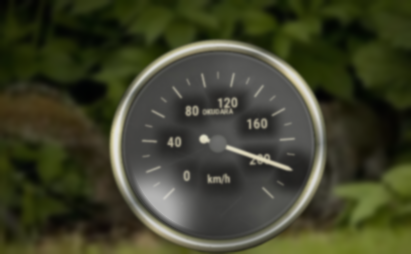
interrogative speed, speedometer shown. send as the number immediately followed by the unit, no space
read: 200km/h
